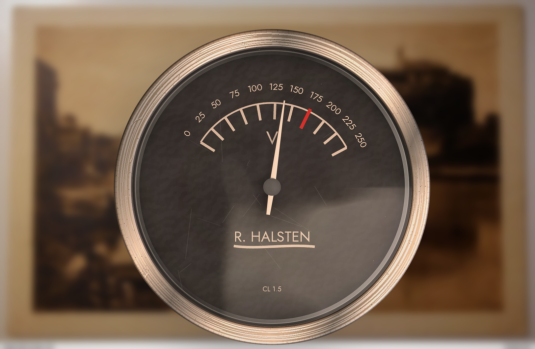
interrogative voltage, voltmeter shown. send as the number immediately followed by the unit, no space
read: 137.5V
